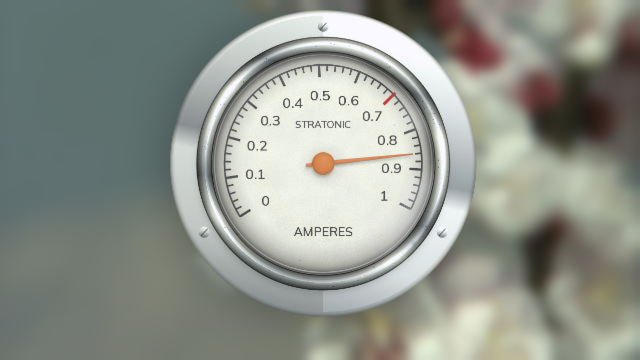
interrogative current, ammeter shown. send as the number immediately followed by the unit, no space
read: 0.86A
